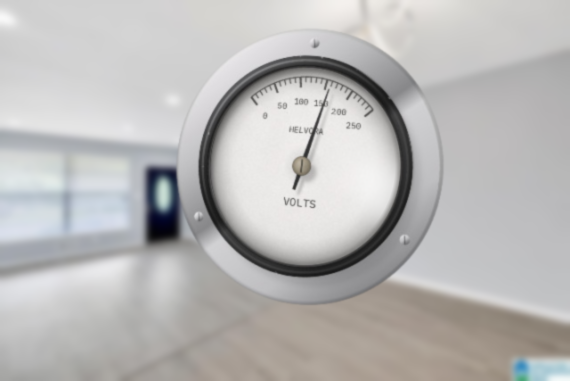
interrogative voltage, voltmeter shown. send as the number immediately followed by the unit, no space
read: 160V
